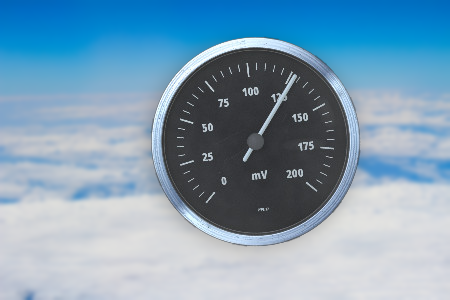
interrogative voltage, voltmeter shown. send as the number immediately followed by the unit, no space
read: 127.5mV
